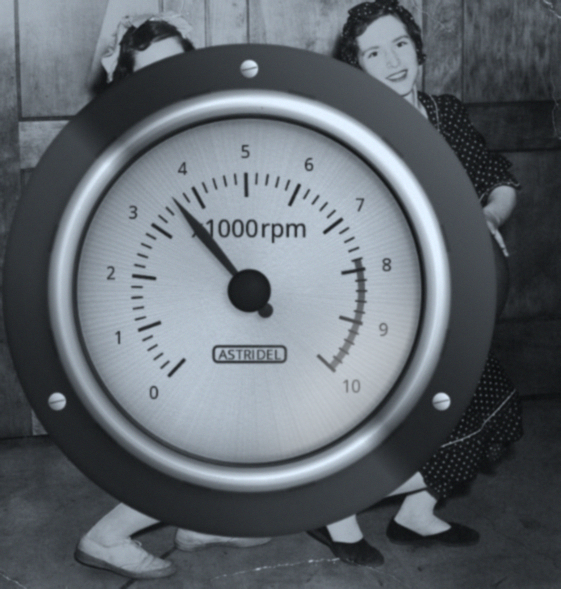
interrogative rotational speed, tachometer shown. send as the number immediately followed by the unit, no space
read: 3600rpm
